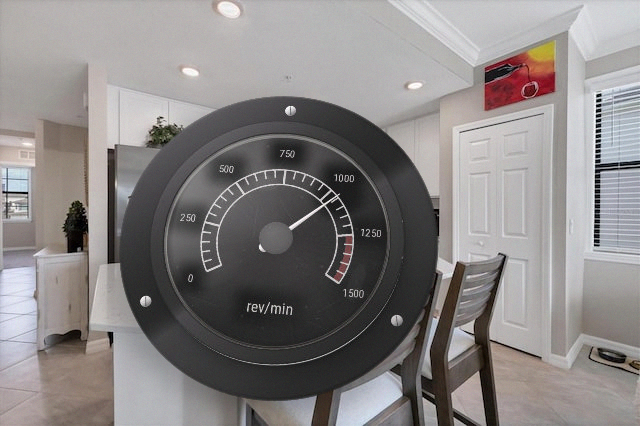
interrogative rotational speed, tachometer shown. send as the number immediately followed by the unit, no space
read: 1050rpm
